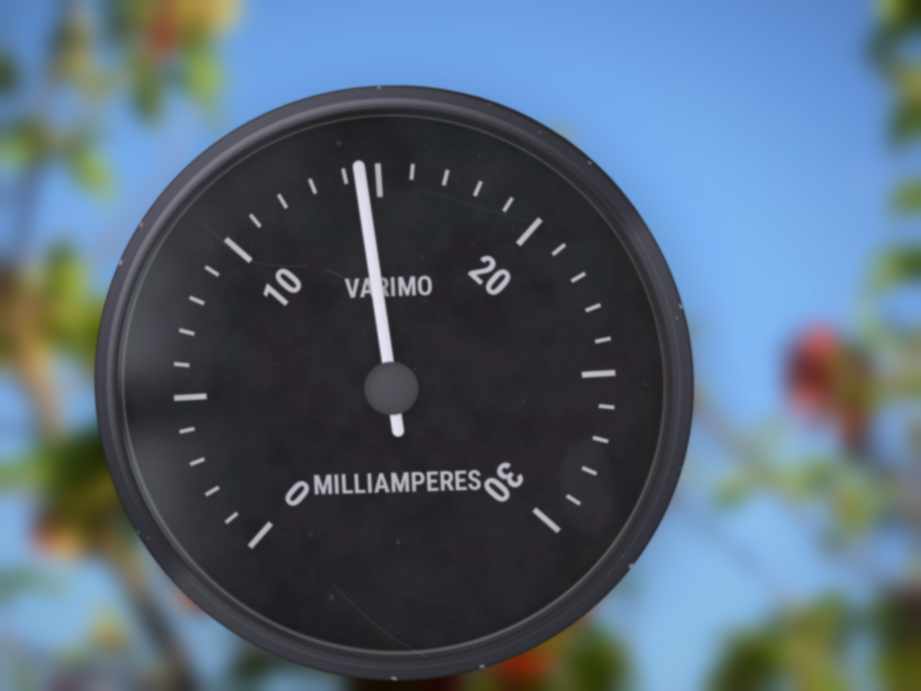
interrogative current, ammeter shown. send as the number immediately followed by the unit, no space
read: 14.5mA
